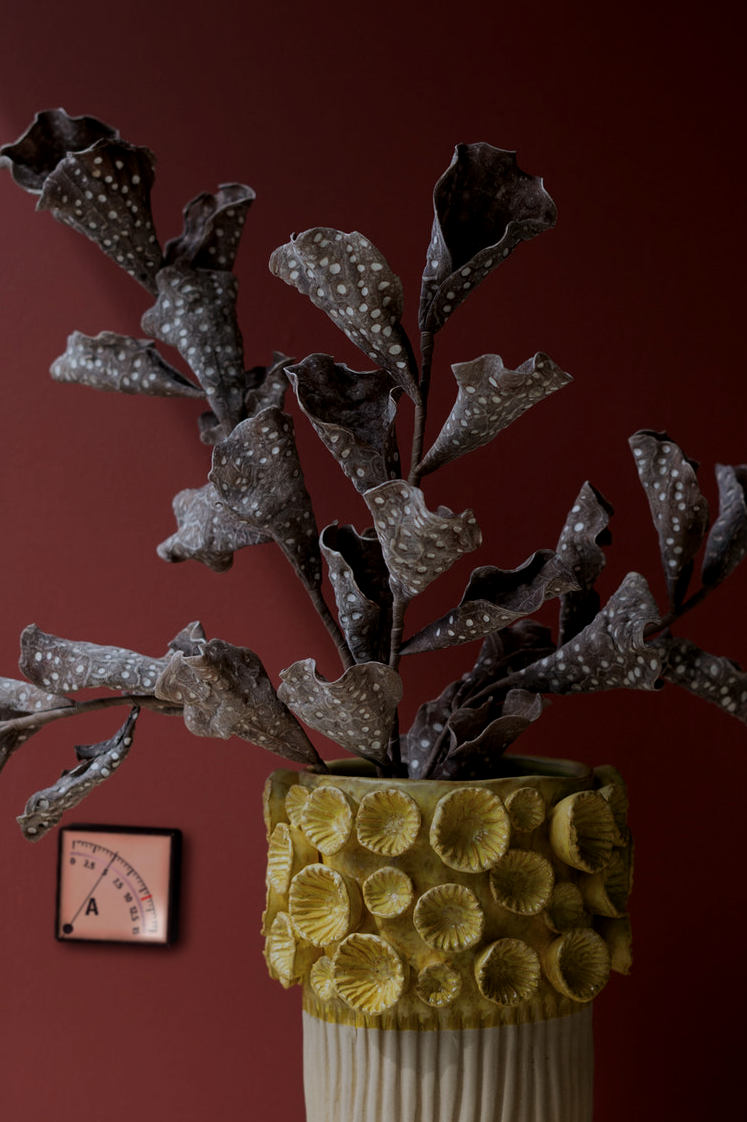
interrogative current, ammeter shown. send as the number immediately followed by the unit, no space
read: 5A
